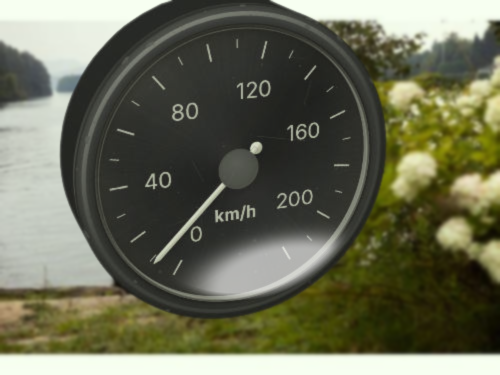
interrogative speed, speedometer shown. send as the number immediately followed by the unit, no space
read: 10km/h
